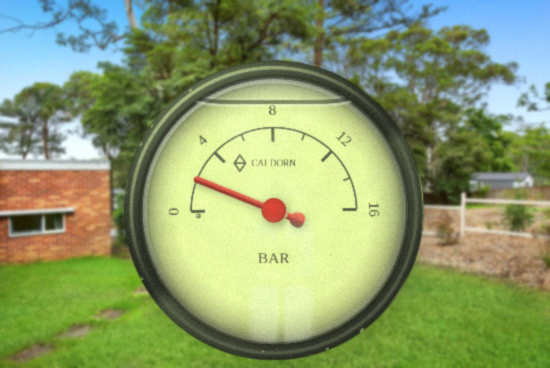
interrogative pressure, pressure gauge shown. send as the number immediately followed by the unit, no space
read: 2bar
